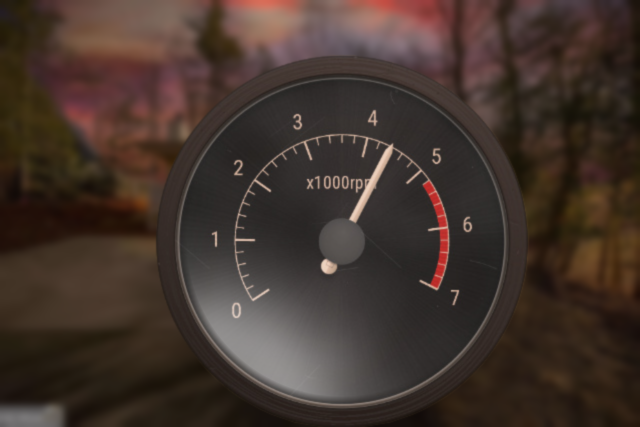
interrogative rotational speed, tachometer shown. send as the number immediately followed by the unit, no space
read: 4400rpm
